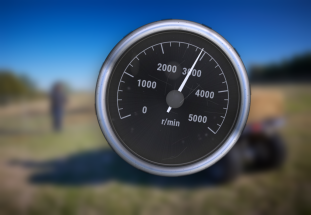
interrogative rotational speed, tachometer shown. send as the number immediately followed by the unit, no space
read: 2900rpm
